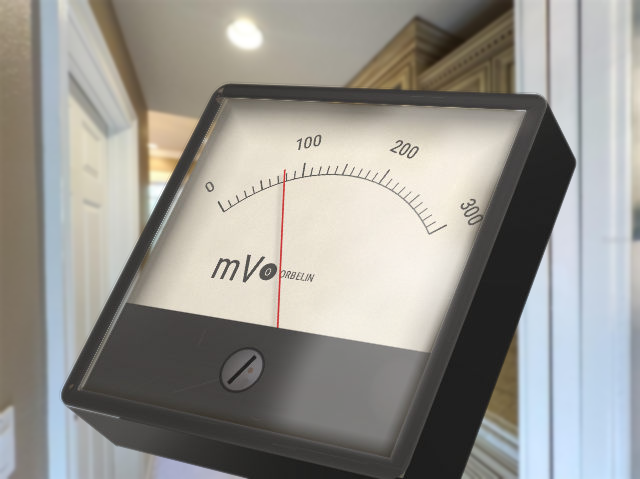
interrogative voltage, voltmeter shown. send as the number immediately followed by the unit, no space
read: 80mV
